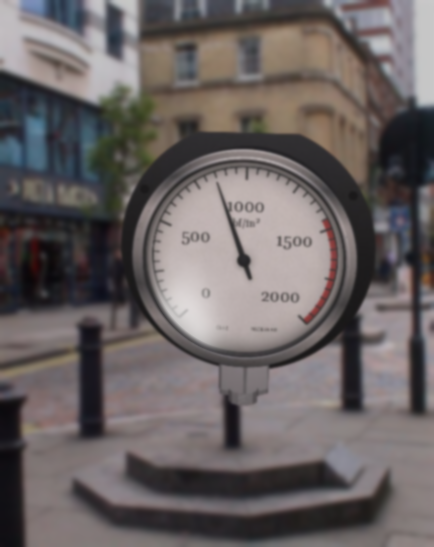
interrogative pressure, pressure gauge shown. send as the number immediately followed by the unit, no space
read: 850psi
